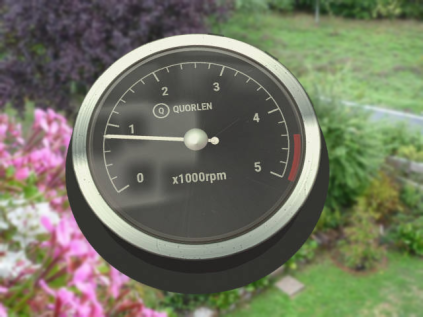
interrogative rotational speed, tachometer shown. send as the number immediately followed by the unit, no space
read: 800rpm
